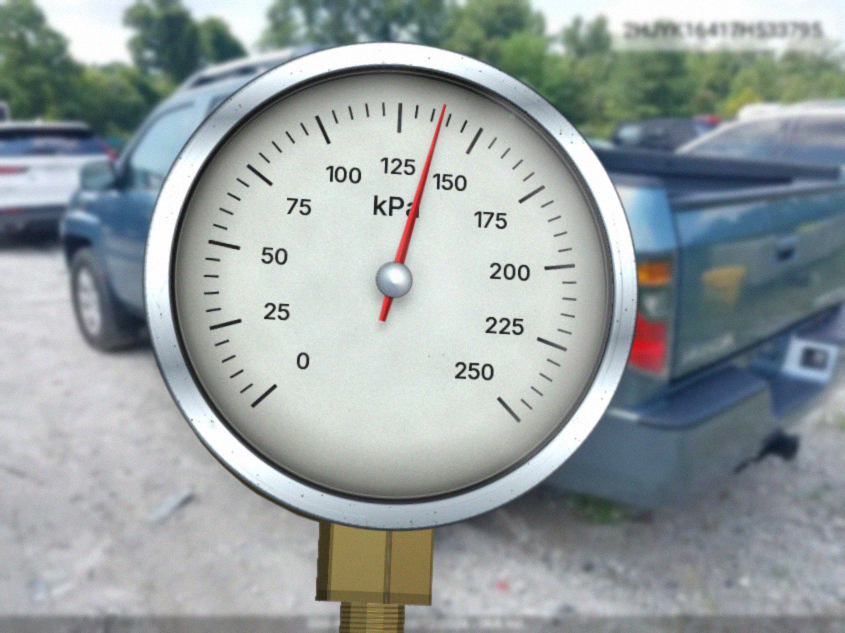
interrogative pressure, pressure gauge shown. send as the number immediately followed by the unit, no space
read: 137.5kPa
